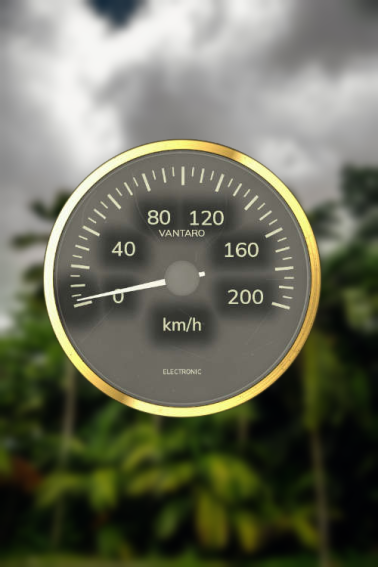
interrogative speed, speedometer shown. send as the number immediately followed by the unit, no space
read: 2.5km/h
